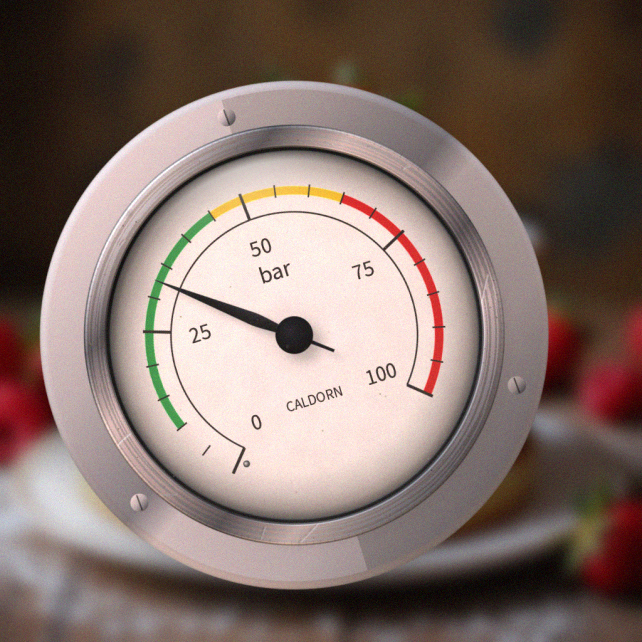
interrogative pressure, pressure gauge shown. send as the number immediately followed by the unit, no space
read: 32.5bar
